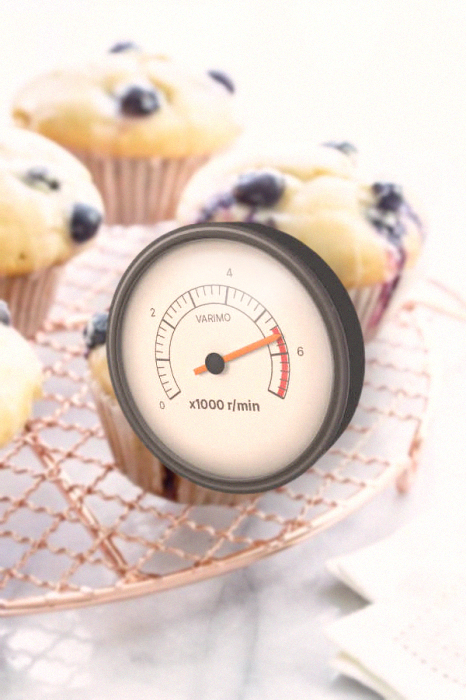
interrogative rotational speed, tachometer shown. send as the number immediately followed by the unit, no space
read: 5600rpm
